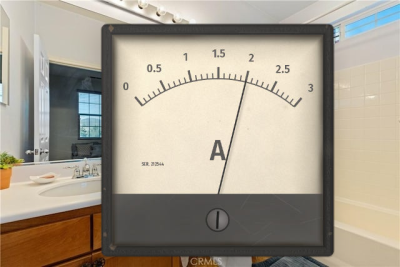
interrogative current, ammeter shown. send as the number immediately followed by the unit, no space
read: 2A
